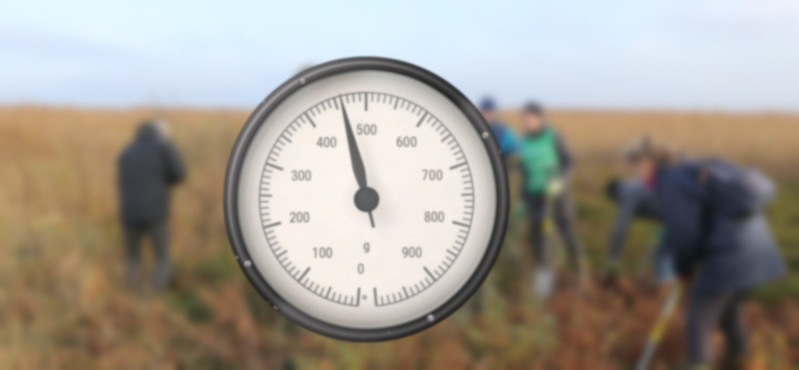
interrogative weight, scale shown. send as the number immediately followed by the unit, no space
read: 460g
